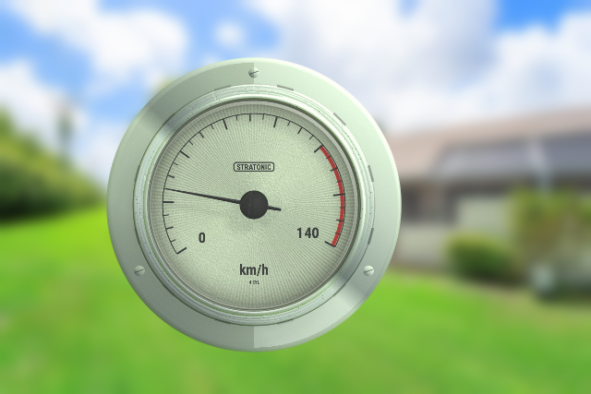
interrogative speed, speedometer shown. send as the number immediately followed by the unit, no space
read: 25km/h
